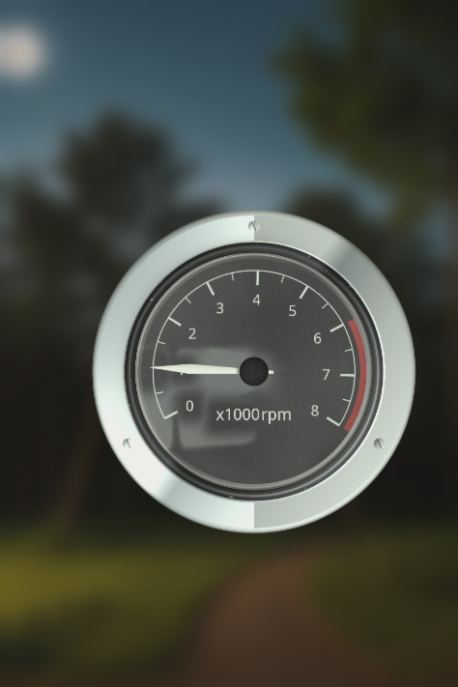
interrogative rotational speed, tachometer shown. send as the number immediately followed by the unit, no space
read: 1000rpm
